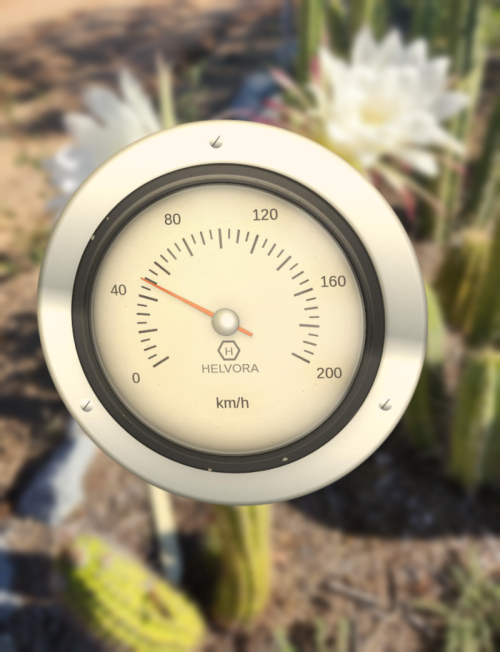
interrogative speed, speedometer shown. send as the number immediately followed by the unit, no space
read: 50km/h
